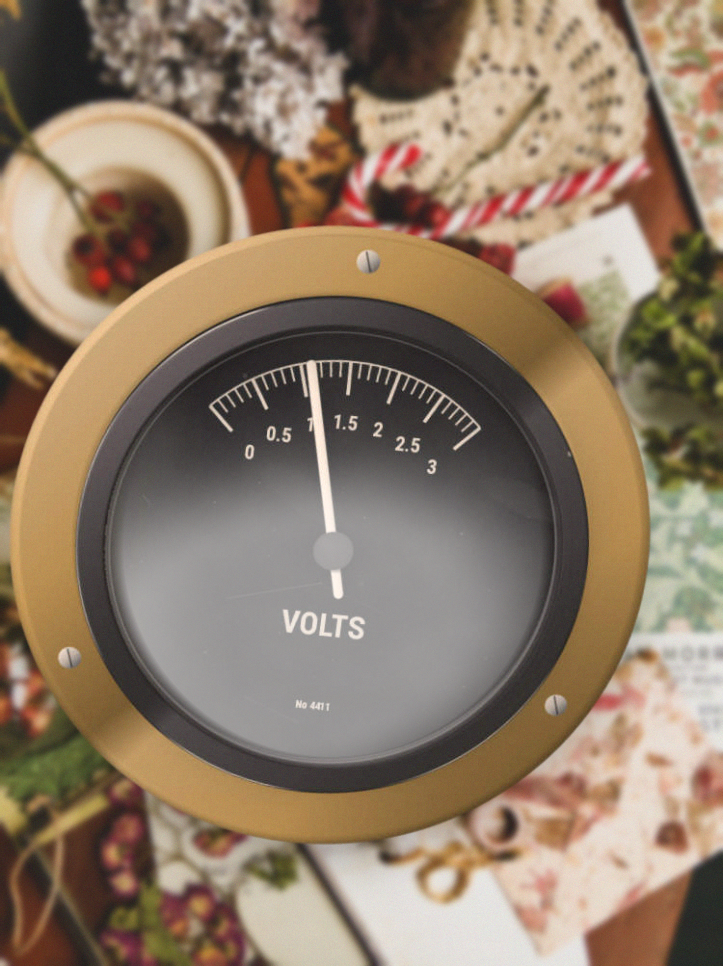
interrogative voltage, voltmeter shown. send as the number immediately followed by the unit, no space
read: 1.1V
